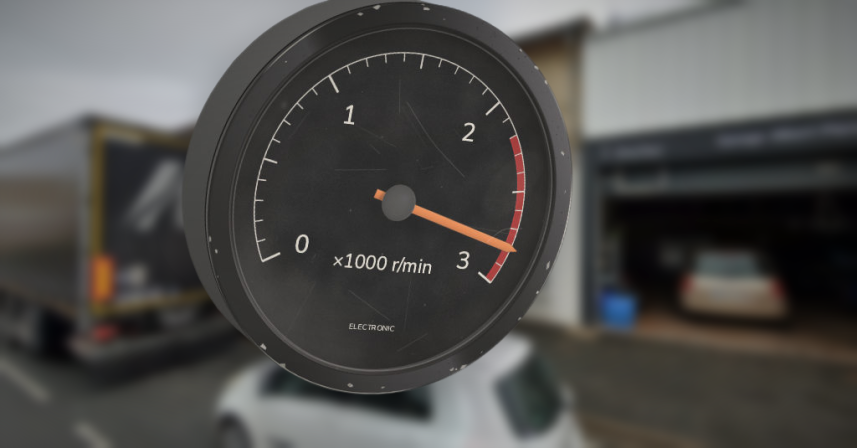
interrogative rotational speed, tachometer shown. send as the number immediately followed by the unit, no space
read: 2800rpm
